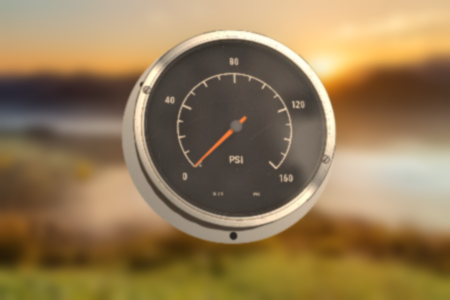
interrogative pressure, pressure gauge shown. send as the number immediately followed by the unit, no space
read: 0psi
